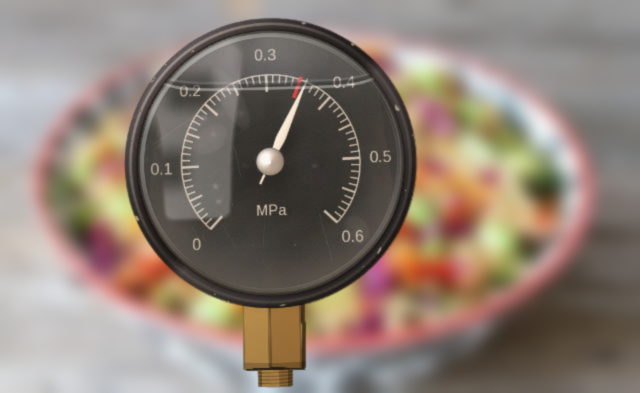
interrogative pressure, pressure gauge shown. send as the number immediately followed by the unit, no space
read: 0.36MPa
